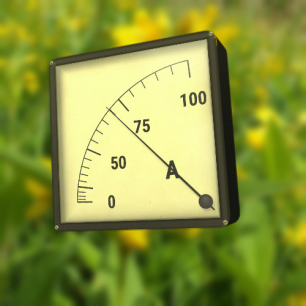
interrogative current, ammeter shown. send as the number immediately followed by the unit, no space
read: 70A
